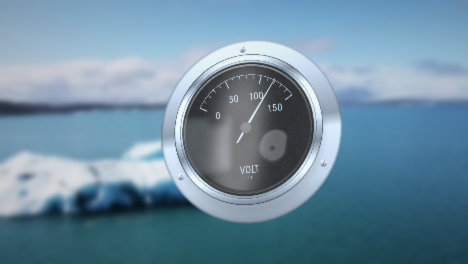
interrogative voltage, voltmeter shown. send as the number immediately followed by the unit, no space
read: 120V
